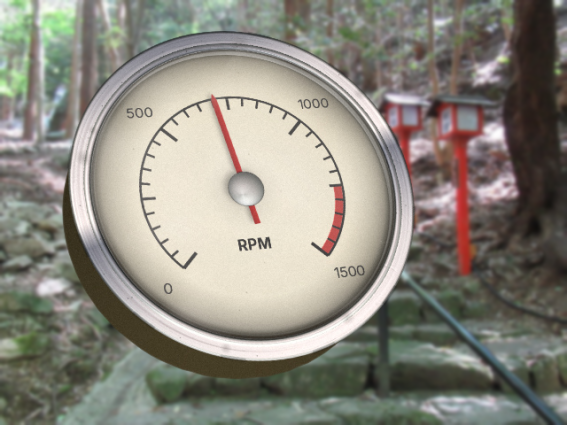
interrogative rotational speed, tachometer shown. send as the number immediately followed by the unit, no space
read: 700rpm
